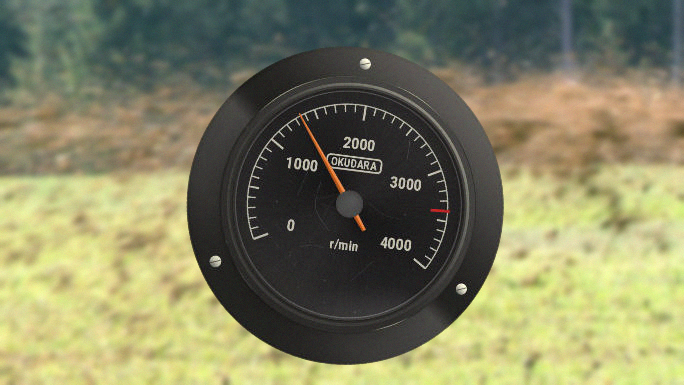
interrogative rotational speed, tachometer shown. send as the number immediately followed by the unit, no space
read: 1350rpm
